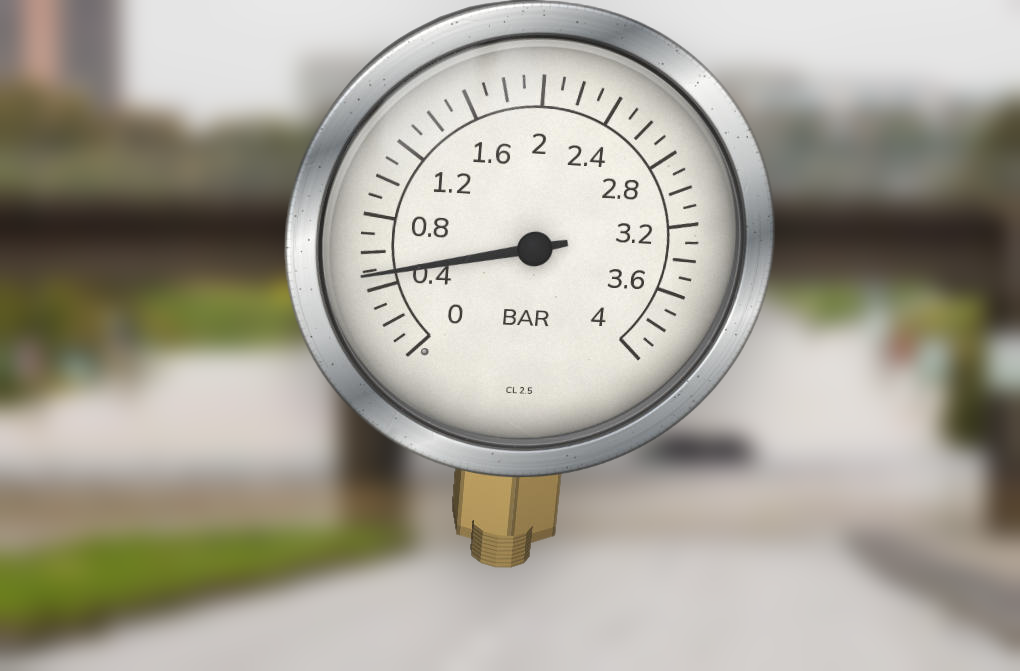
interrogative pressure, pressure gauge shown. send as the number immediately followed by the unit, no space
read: 0.5bar
